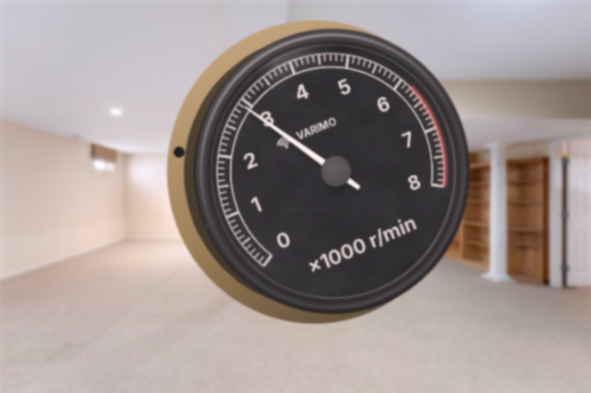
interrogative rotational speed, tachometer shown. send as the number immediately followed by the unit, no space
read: 2900rpm
